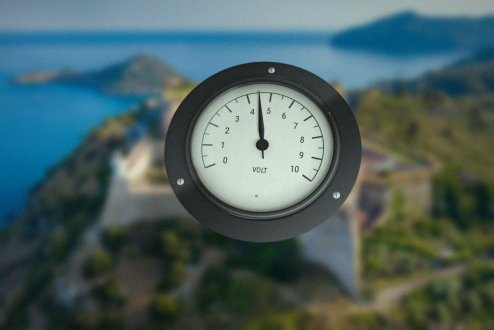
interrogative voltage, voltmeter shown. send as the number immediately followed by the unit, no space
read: 4.5V
